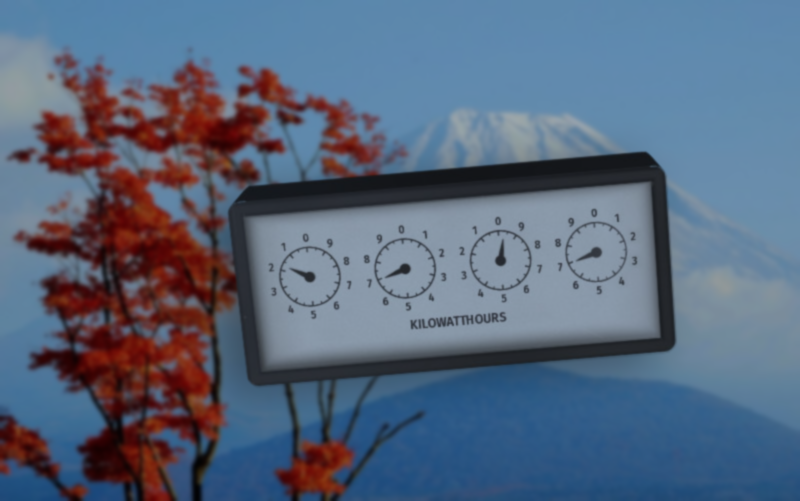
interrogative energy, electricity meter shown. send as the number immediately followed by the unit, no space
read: 1697kWh
